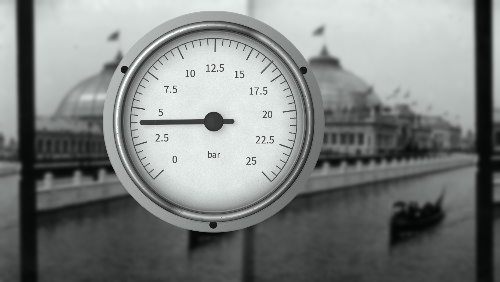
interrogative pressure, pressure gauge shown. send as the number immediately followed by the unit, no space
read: 4bar
